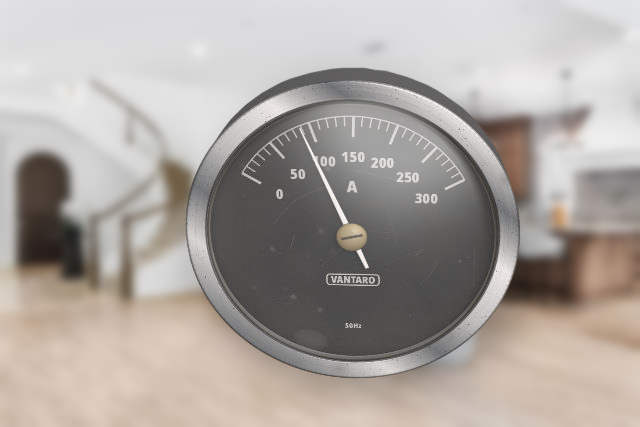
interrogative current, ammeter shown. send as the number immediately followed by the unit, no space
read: 90A
